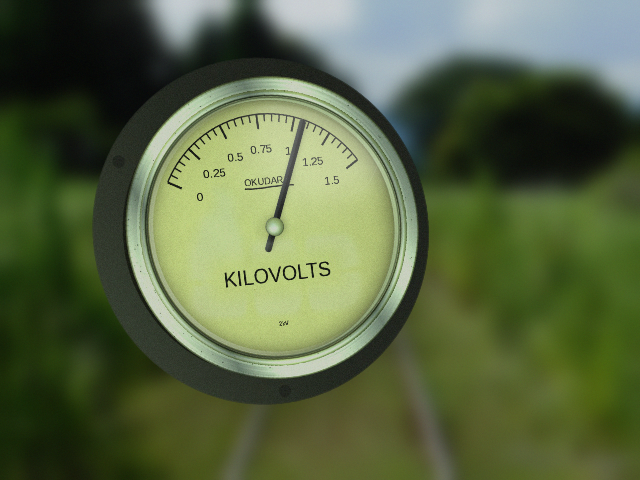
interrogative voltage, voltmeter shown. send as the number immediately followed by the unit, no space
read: 1.05kV
